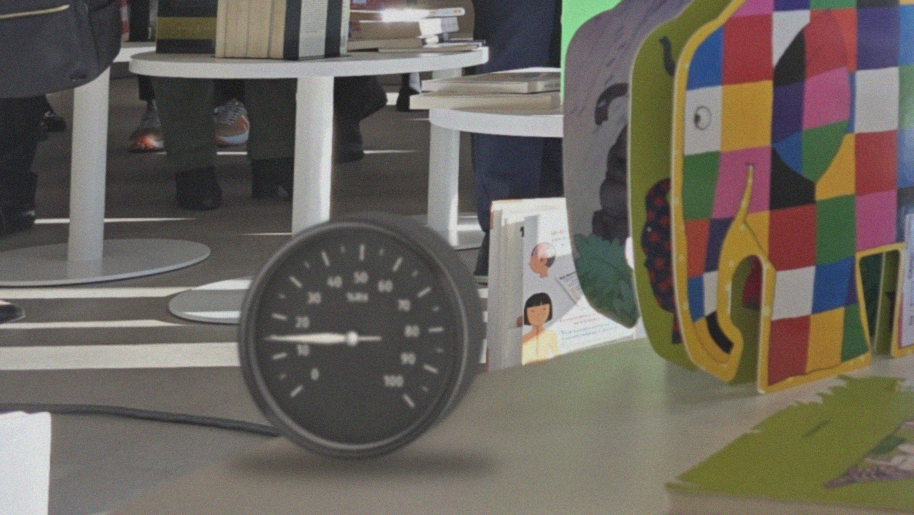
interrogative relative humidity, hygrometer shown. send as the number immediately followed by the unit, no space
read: 15%
